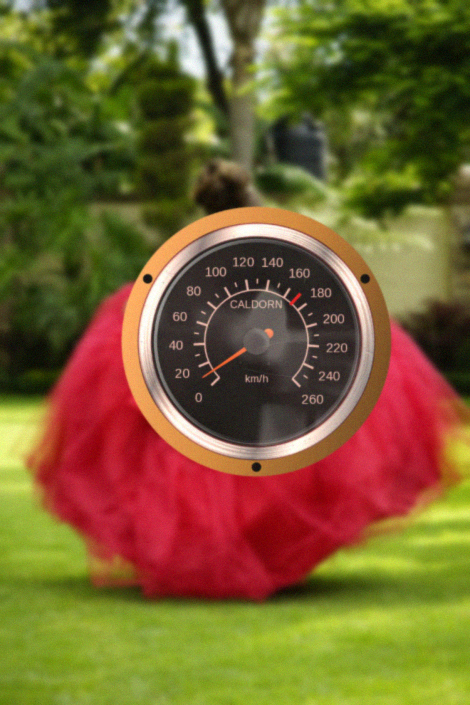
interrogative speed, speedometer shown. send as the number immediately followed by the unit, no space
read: 10km/h
